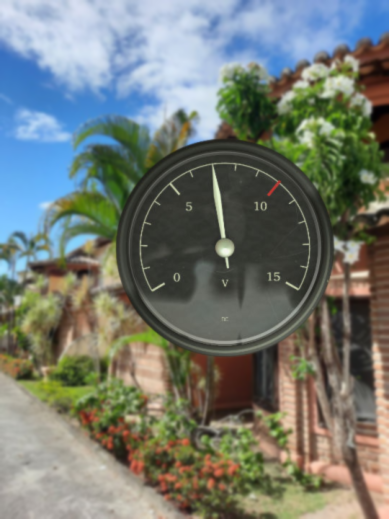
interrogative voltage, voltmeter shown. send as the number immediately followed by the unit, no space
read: 7V
